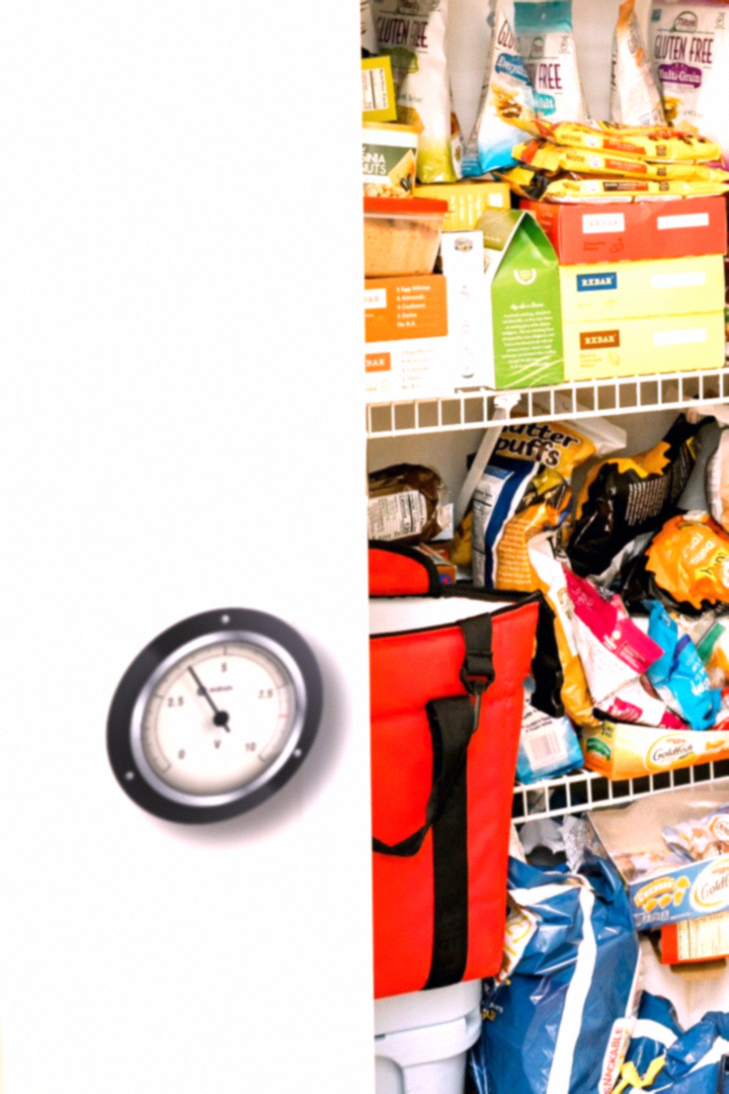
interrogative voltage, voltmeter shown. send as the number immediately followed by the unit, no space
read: 3.75V
